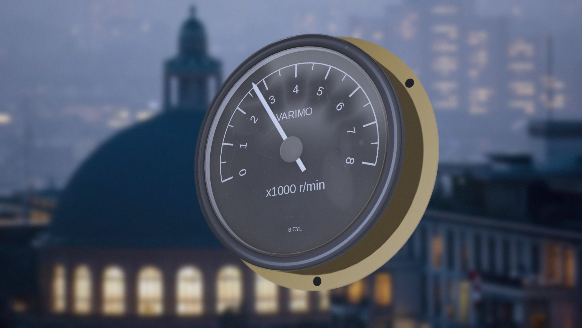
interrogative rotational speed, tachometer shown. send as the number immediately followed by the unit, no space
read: 2750rpm
